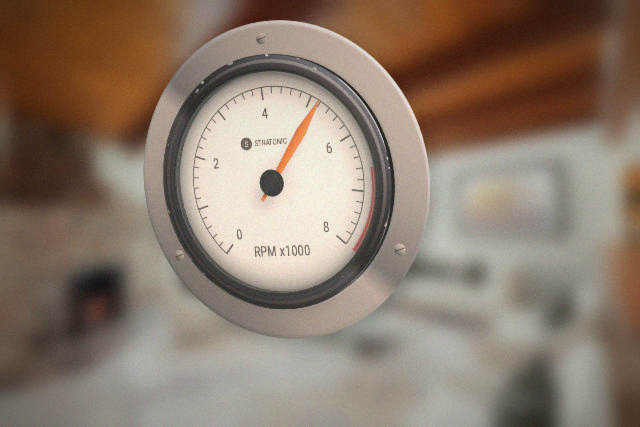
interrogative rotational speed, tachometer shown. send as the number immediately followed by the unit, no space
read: 5200rpm
